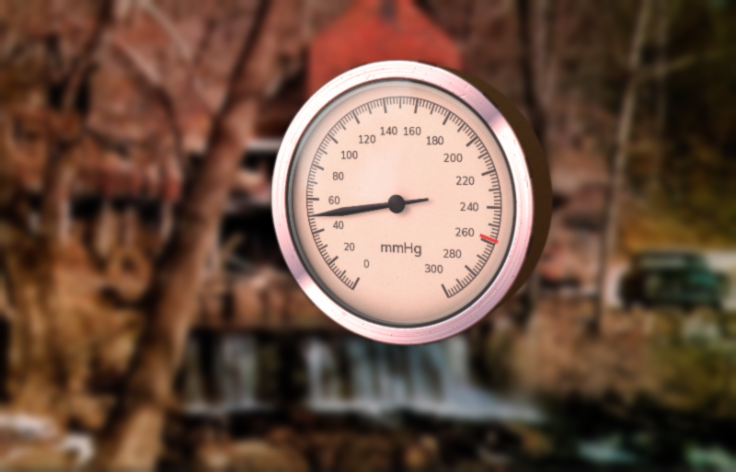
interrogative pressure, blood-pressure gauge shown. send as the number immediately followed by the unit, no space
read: 50mmHg
